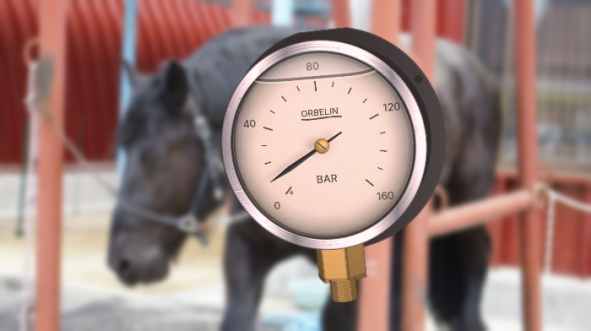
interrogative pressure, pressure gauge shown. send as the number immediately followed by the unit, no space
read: 10bar
